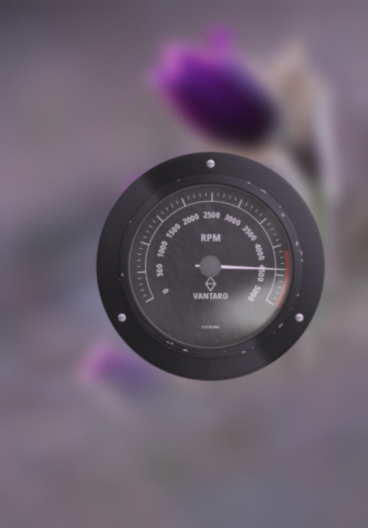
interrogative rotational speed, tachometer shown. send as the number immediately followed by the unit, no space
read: 4400rpm
